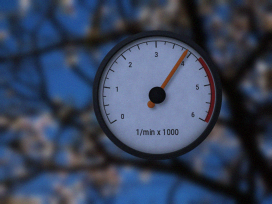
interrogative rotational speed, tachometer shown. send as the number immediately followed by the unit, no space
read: 3875rpm
